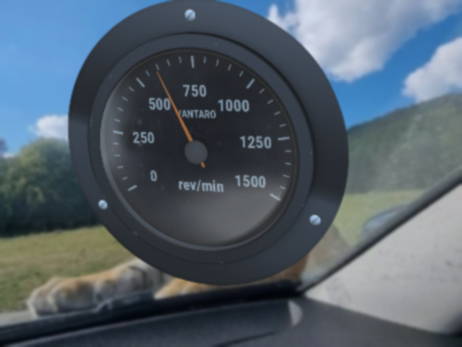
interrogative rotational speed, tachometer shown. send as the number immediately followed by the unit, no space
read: 600rpm
